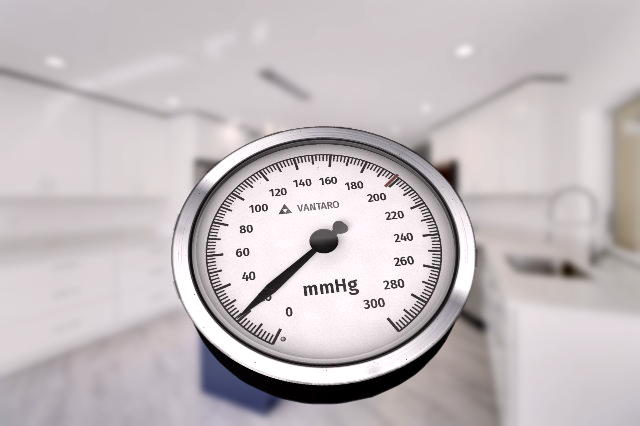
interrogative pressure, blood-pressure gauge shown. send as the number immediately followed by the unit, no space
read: 20mmHg
